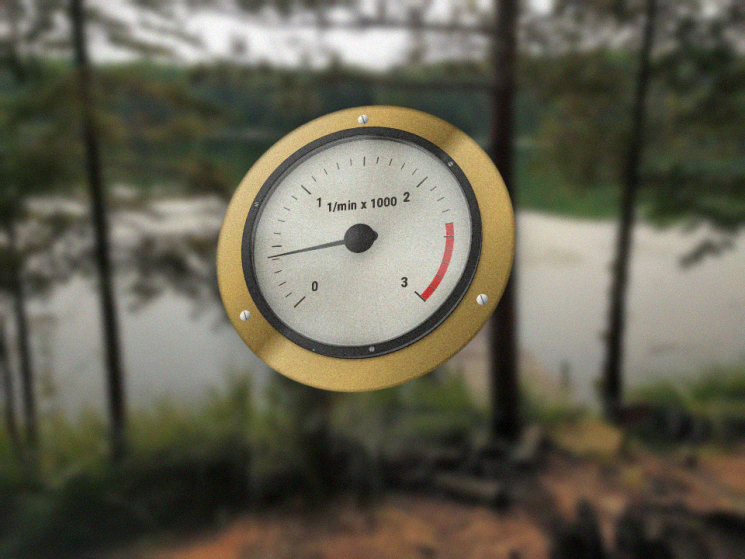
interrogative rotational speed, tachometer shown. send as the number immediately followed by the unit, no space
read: 400rpm
